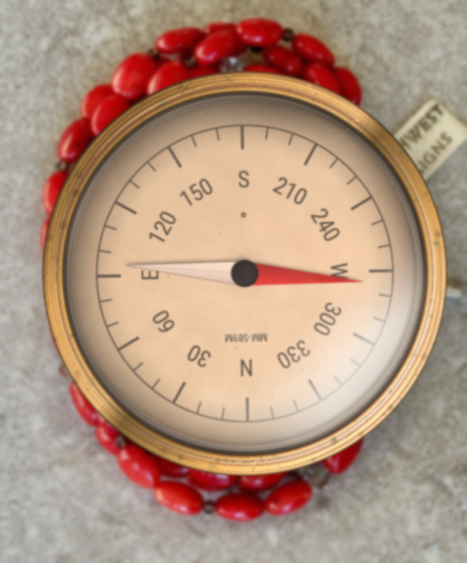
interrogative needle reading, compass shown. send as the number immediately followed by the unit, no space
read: 275°
